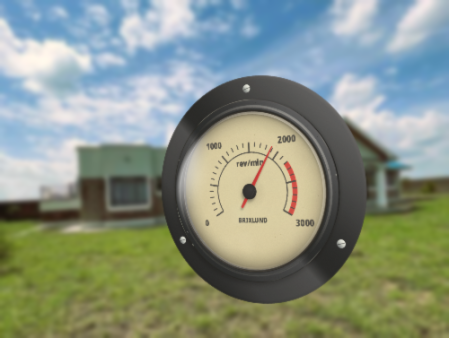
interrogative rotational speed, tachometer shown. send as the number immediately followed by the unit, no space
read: 1900rpm
